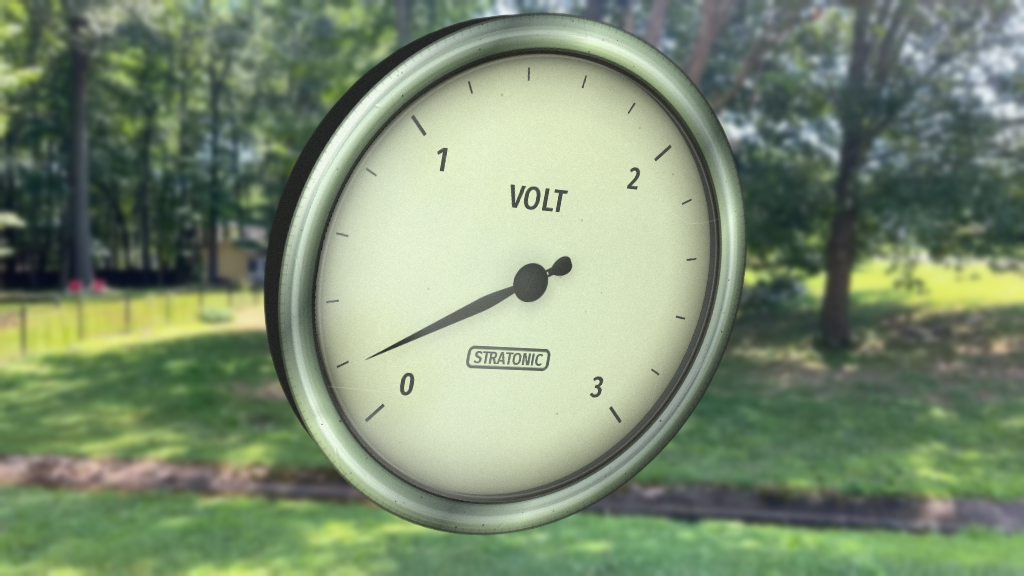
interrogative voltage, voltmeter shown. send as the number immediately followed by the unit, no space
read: 0.2V
